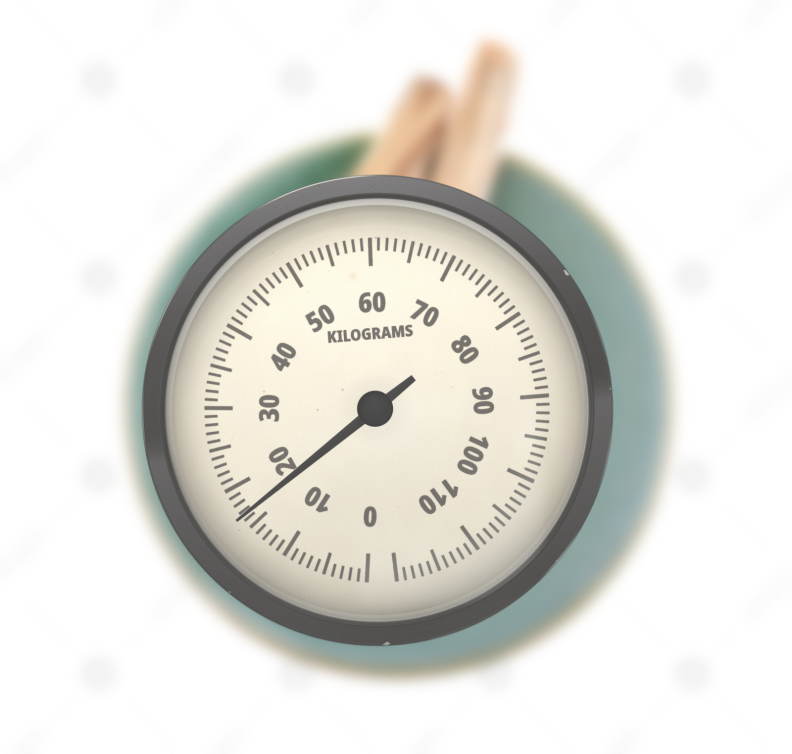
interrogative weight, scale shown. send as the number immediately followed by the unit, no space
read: 16.5kg
